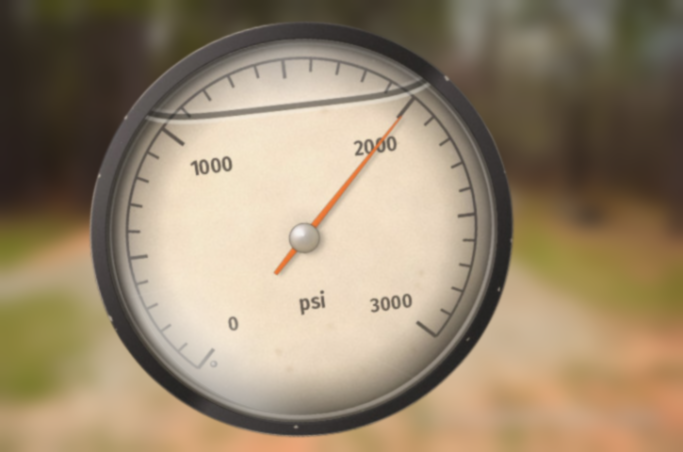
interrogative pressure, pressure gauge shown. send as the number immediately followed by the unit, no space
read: 2000psi
